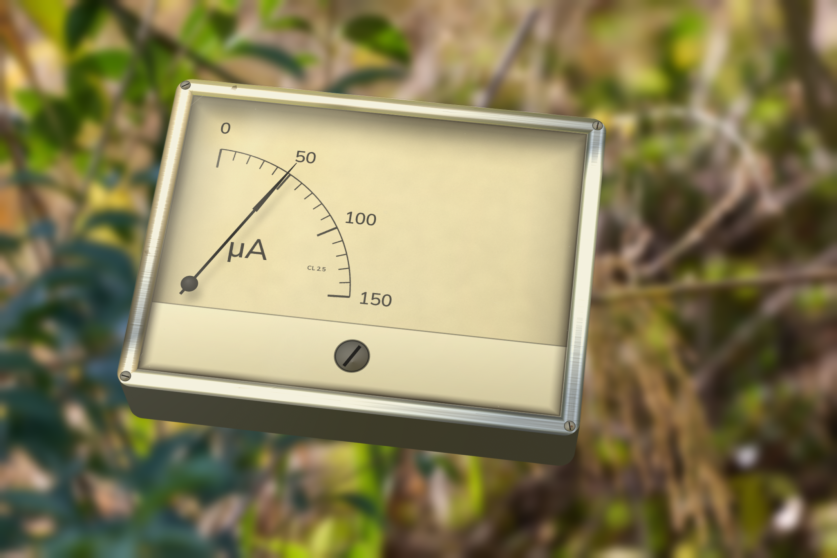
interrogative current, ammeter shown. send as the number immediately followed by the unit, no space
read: 50µA
